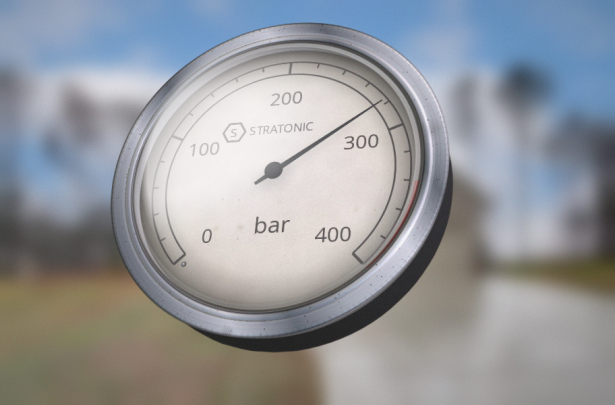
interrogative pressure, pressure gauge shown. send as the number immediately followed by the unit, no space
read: 280bar
